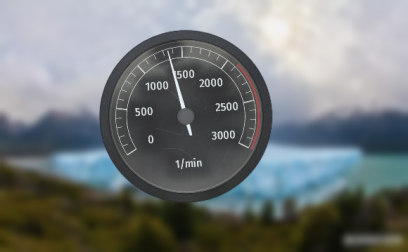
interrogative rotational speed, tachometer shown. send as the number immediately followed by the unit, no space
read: 1350rpm
